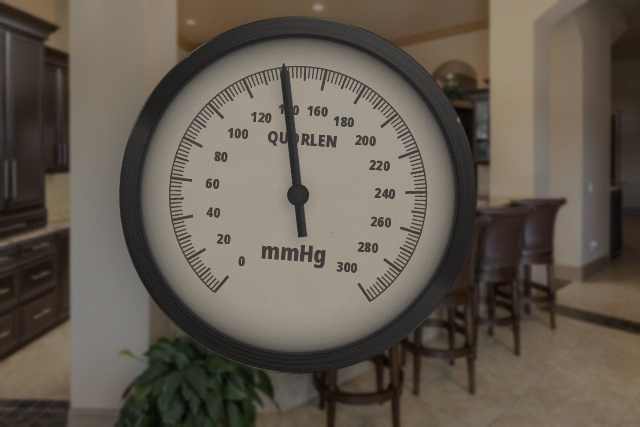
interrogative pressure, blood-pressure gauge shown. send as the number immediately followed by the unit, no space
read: 140mmHg
